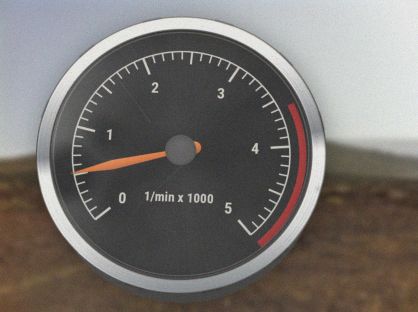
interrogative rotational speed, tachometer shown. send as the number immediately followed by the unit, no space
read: 500rpm
